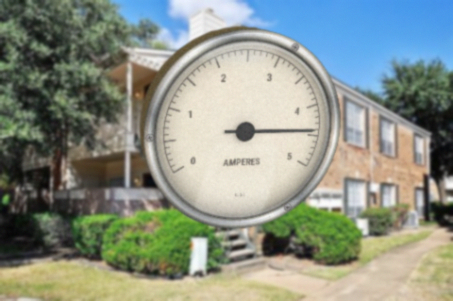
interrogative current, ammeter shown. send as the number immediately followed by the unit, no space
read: 4.4A
